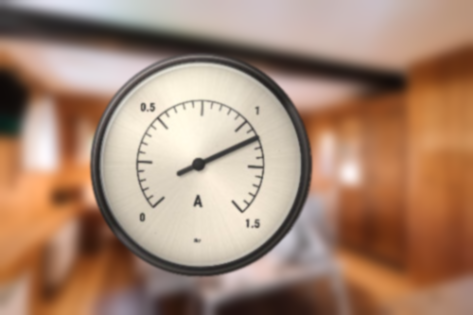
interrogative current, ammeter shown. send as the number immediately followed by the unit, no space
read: 1.1A
